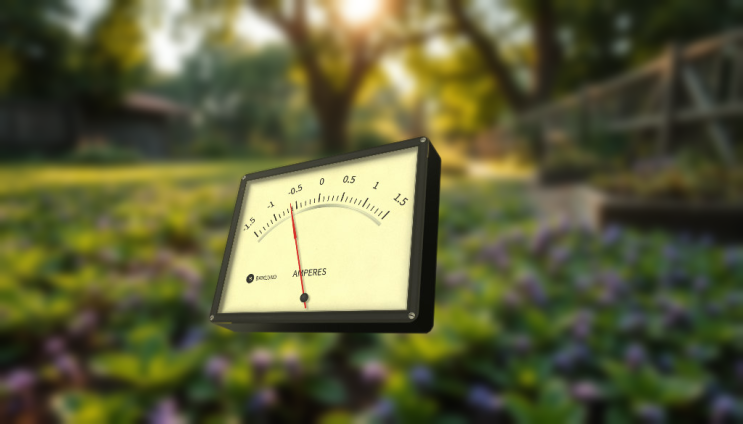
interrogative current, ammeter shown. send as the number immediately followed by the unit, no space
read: -0.6A
